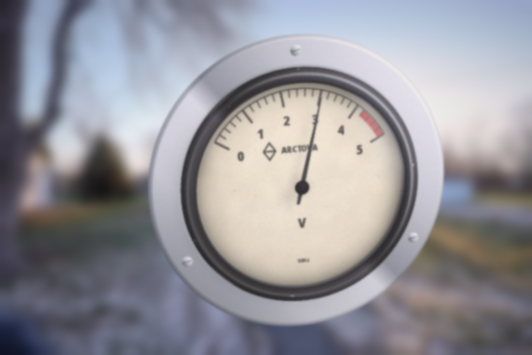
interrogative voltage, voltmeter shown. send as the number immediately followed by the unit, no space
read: 3V
